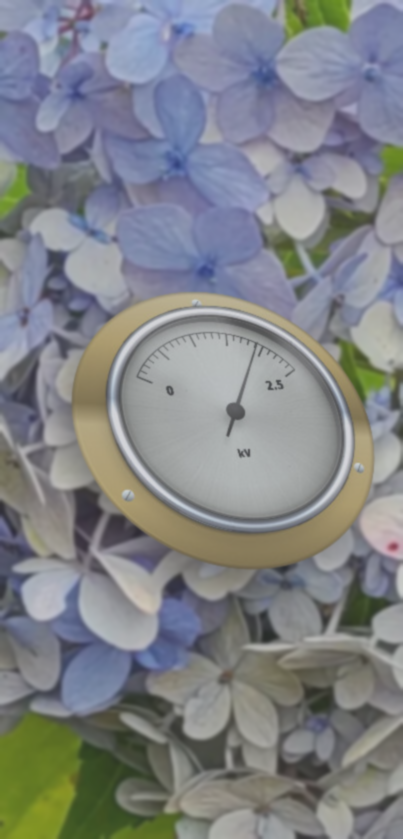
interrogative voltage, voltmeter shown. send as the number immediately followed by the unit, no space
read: 1.9kV
